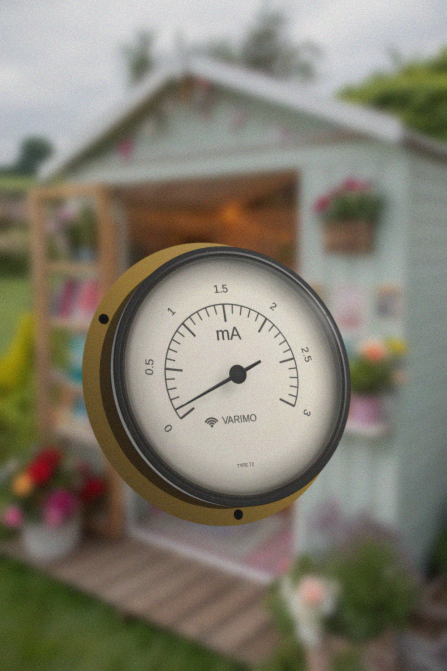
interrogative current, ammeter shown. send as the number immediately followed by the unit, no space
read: 0.1mA
